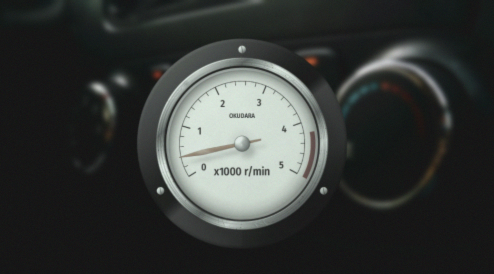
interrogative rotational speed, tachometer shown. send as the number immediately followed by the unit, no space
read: 400rpm
